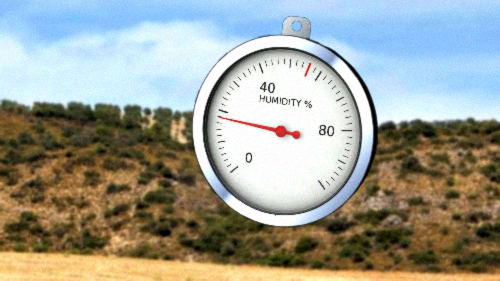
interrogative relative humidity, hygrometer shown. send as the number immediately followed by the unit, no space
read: 18%
